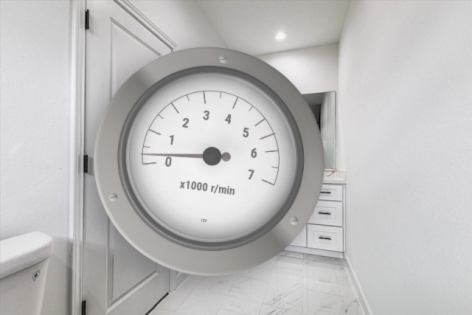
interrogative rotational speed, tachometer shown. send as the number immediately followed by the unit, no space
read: 250rpm
